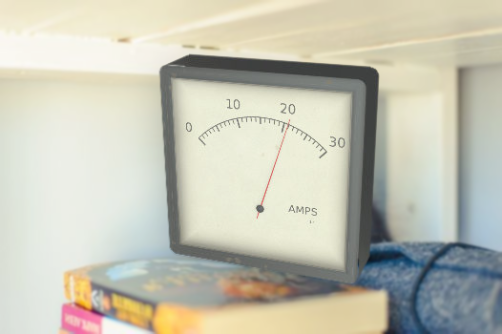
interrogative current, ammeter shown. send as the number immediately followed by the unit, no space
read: 21A
